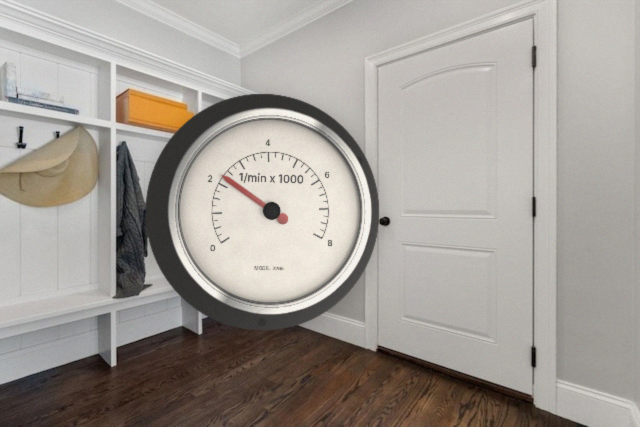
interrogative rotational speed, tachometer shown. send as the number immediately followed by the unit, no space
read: 2250rpm
